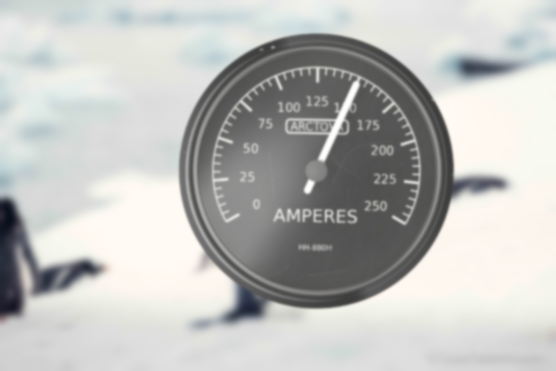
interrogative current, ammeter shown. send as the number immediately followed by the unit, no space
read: 150A
